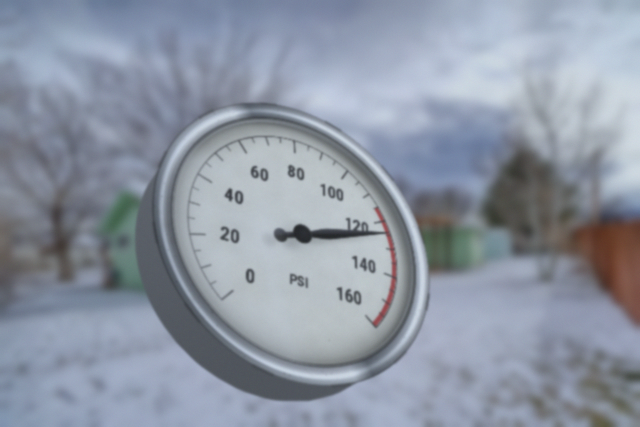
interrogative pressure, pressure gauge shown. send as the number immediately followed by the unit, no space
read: 125psi
